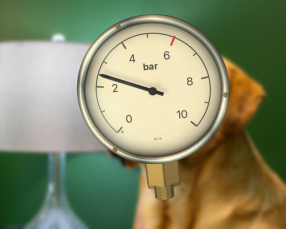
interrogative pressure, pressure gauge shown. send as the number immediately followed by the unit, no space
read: 2.5bar
